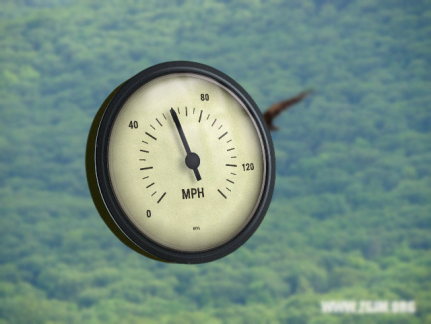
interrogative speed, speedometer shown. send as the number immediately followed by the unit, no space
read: 60mph
